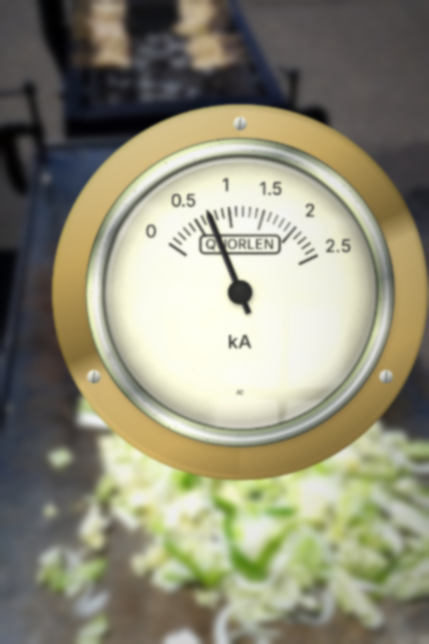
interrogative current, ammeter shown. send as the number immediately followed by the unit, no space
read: 0.7kA
